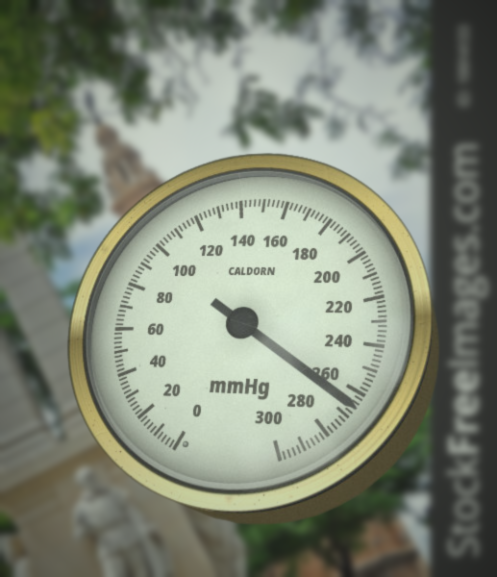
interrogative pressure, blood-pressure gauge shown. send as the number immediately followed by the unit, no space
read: 266mmHg
